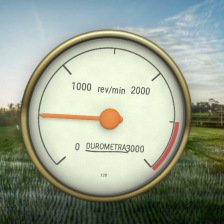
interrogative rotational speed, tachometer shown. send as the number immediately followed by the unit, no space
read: 500rpm
